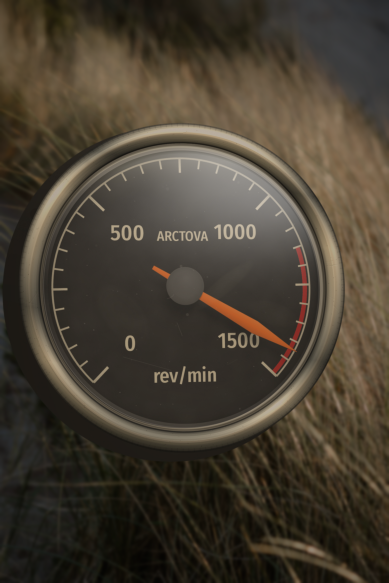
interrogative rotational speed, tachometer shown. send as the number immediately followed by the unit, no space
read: 1425rpm
